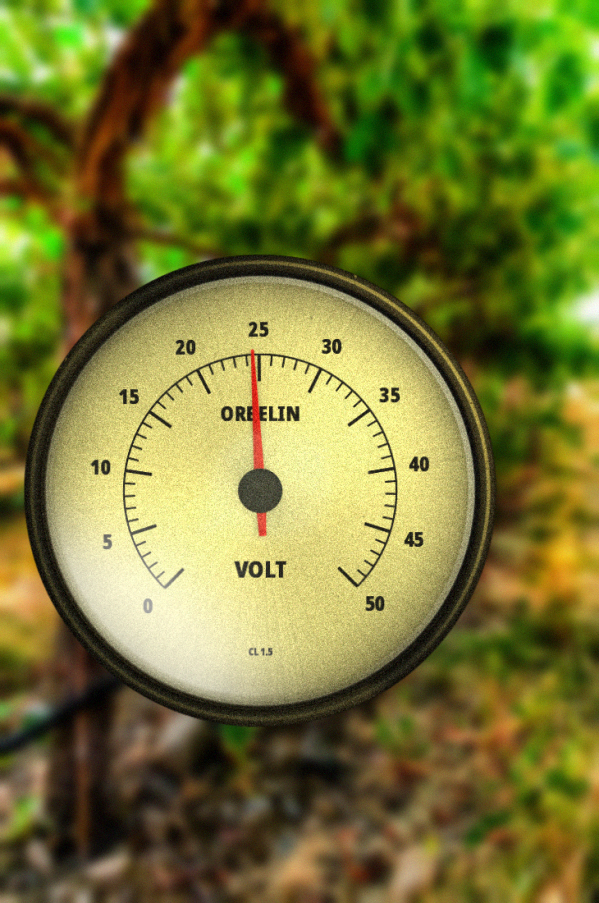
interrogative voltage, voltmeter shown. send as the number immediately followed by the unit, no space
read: 24.5V
